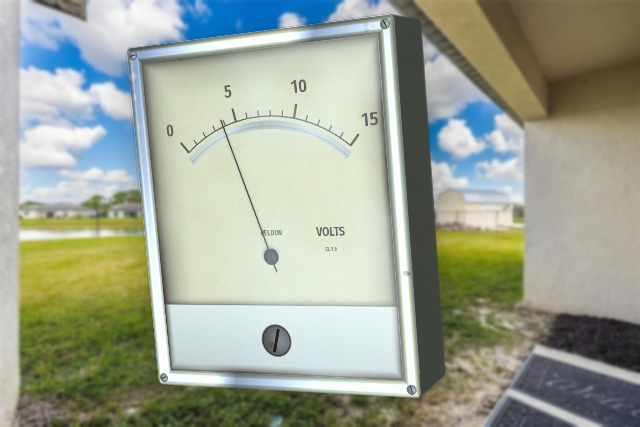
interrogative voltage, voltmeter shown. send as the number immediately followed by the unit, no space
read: 4V
